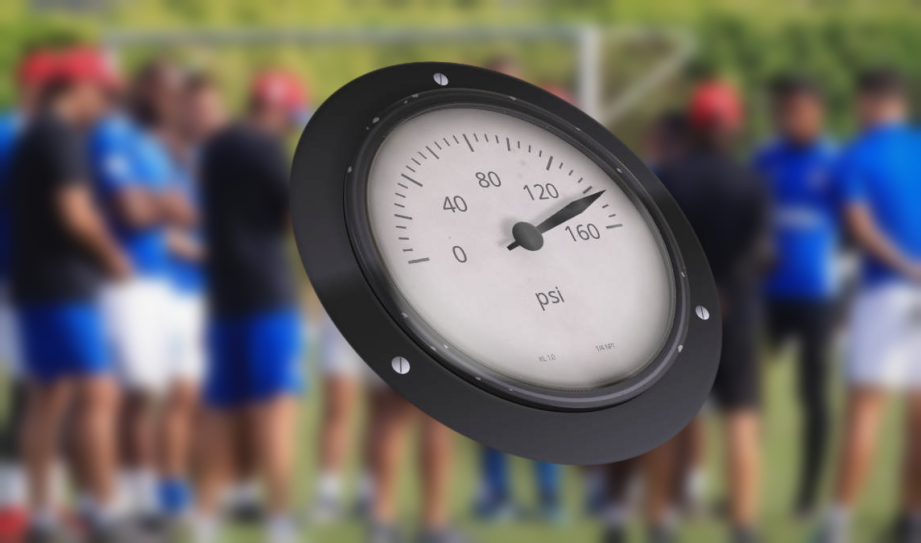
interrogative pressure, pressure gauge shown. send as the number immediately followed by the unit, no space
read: 145psi
